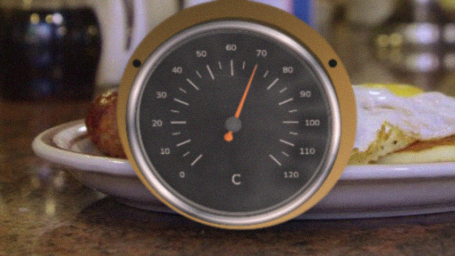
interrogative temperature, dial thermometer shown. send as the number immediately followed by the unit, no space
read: 70°C
